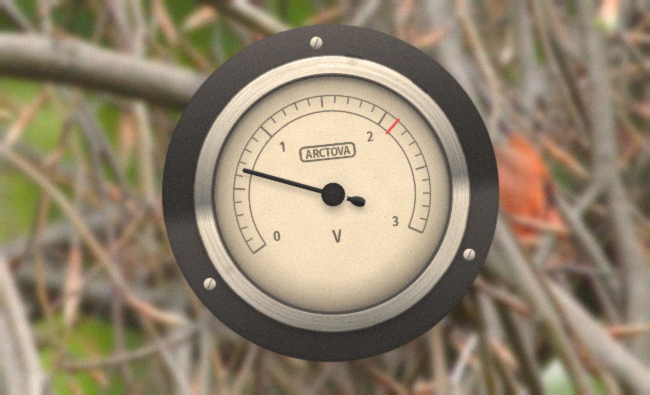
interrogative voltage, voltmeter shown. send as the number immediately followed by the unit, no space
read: 0.65V
